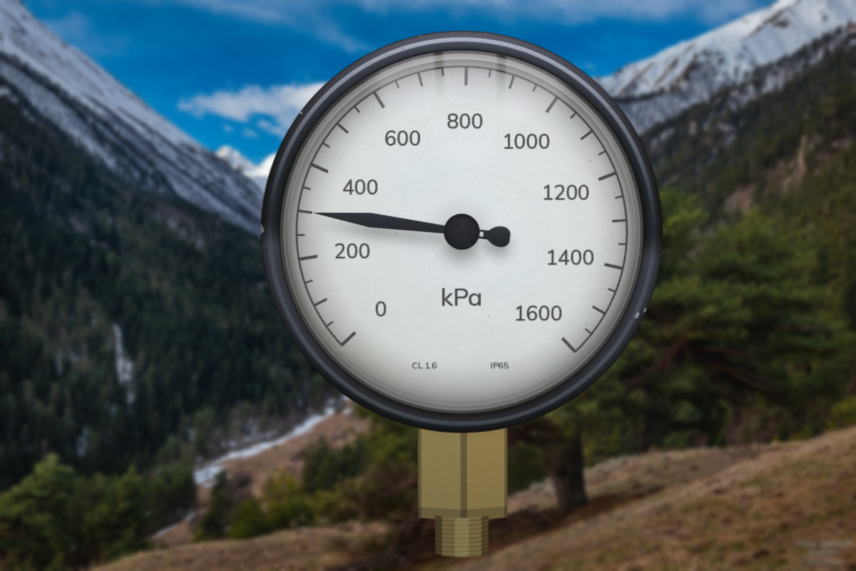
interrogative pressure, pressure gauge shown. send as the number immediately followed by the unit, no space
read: 300kPa
